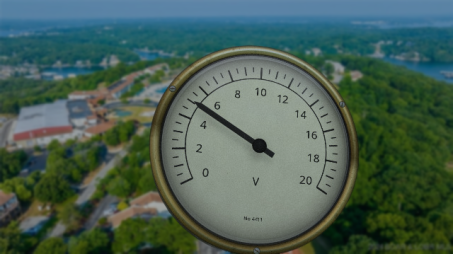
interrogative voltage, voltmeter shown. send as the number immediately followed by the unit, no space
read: 5V
